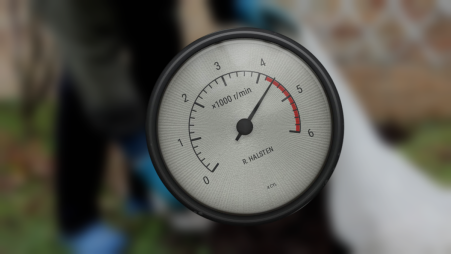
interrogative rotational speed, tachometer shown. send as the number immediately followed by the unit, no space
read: 4400rpm
